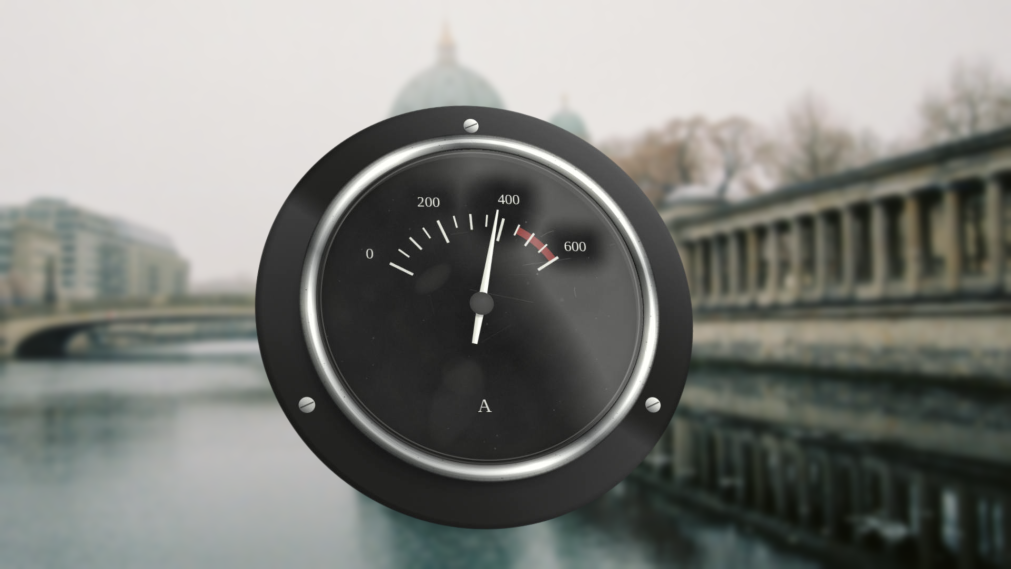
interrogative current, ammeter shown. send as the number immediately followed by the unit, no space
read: 375A
